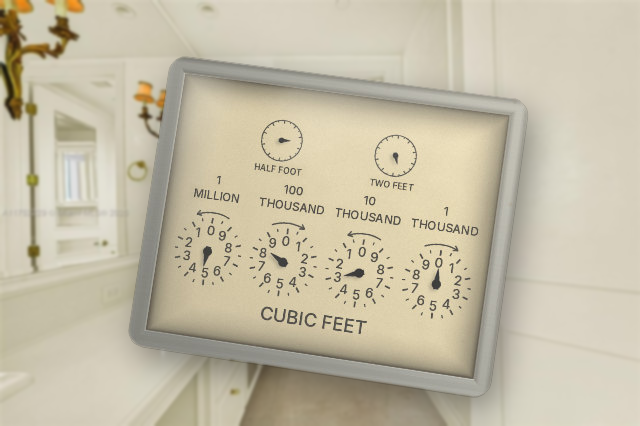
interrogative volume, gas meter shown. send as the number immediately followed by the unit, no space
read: 483000ft³
